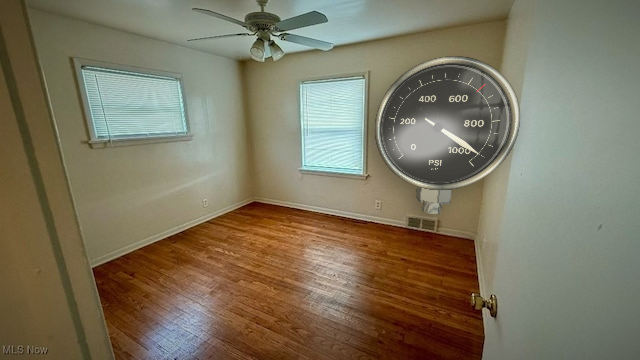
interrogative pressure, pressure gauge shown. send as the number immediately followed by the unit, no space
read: 950psi
